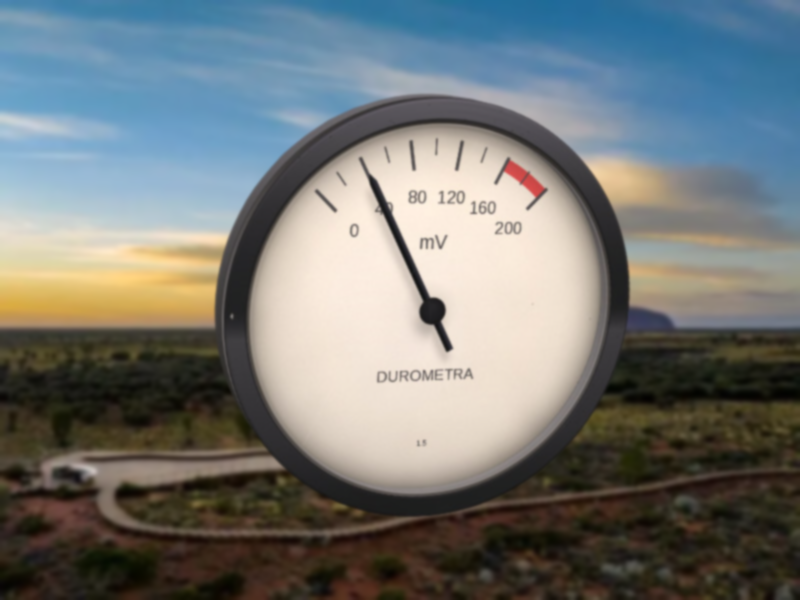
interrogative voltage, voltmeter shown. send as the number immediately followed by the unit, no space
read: 40mV
